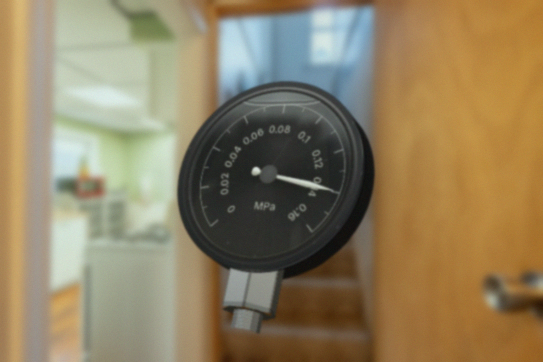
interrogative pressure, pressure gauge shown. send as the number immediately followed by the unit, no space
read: 0.14MPa
